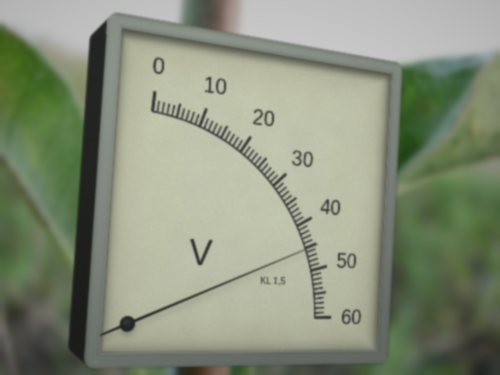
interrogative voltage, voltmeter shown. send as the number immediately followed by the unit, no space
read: 45V
